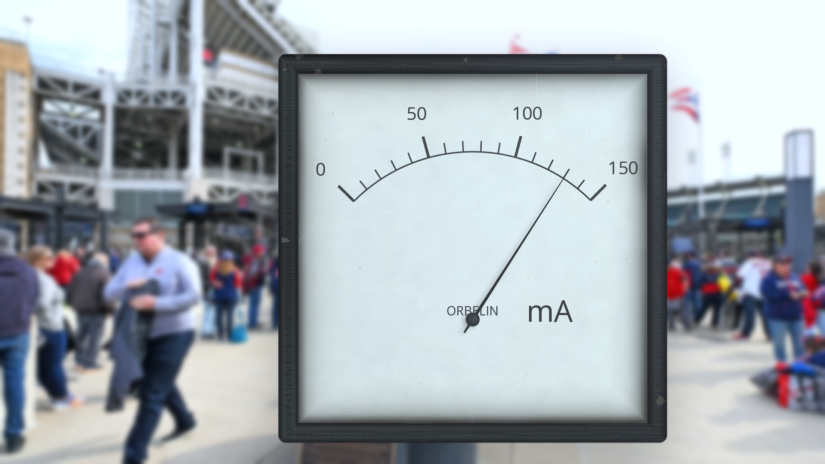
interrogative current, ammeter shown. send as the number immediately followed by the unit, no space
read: 130mA
